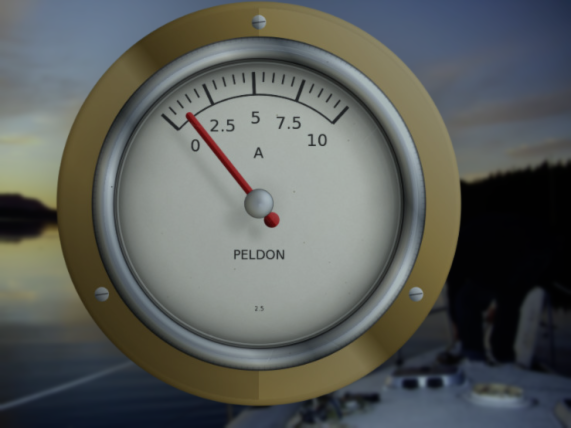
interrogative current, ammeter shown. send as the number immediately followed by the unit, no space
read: 1A
